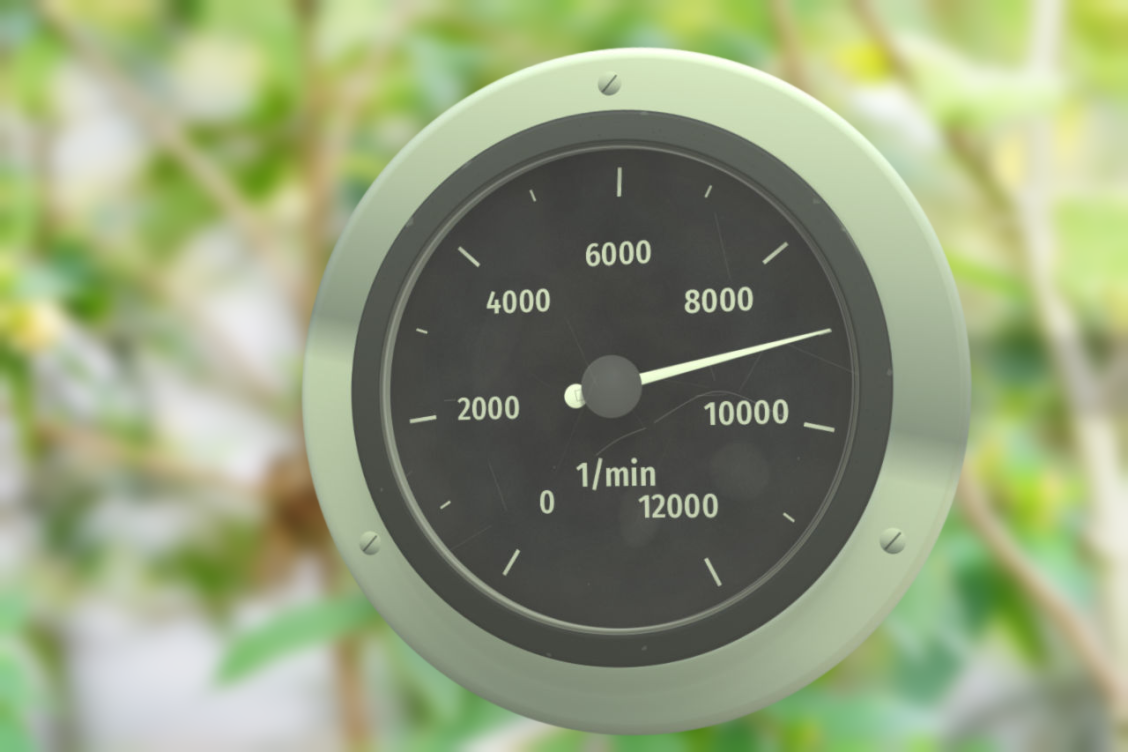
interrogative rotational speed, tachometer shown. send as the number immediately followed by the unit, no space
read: 9000rpm
